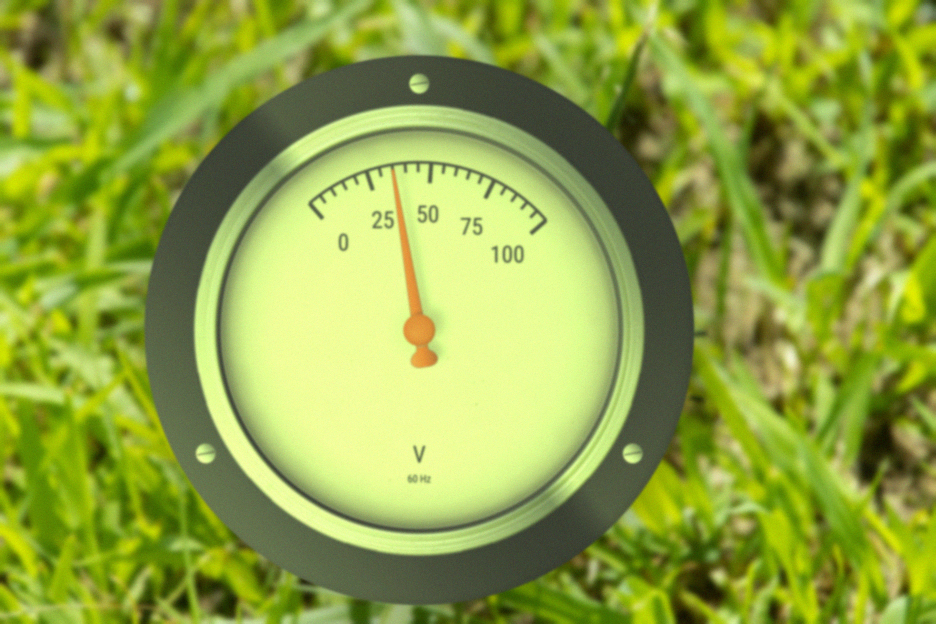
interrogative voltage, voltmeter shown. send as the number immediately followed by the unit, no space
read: 35V
